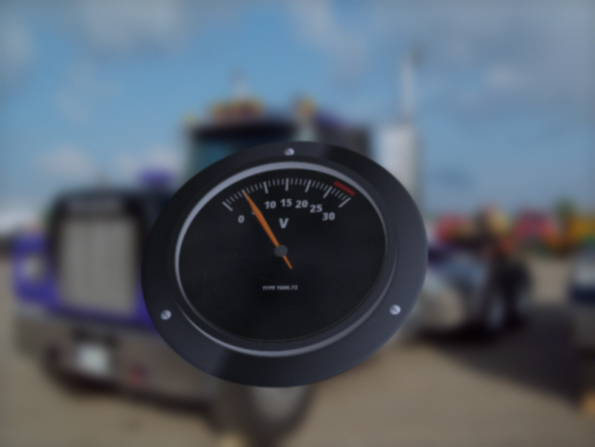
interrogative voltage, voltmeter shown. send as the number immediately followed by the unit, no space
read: 5V
